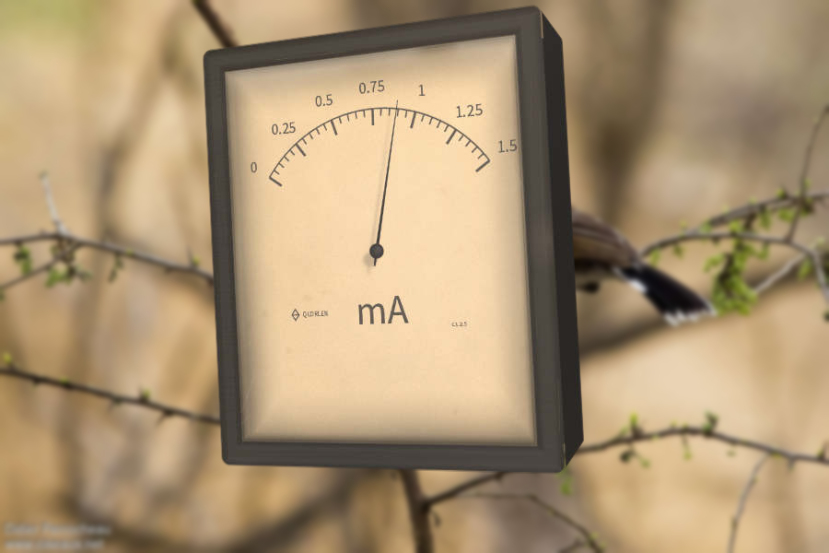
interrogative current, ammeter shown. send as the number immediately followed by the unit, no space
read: 0.9mA
